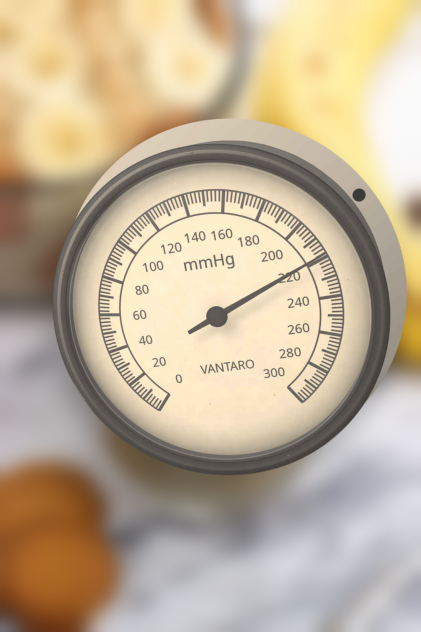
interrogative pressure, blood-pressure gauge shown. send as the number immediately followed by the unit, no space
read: 218mmHg
